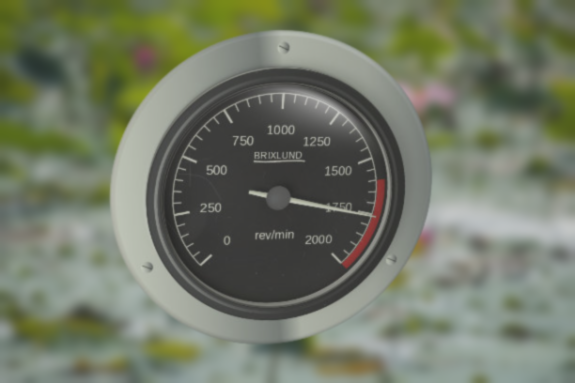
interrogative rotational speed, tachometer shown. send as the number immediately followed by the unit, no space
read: 1750rpm
